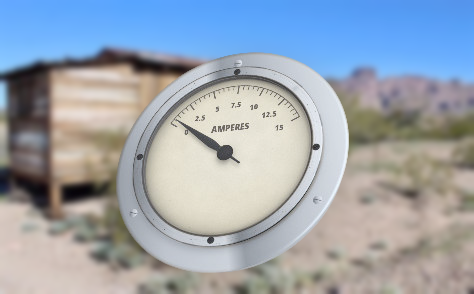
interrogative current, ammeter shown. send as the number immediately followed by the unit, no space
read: 0.5A
